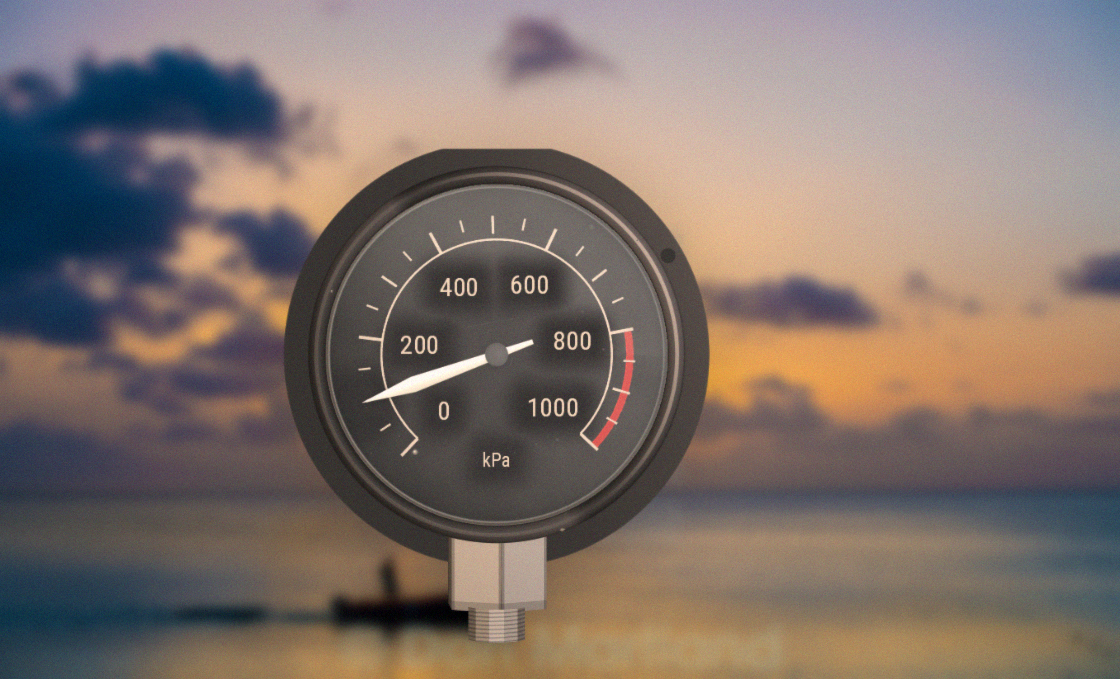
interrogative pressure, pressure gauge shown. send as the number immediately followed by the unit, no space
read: 100kPa
